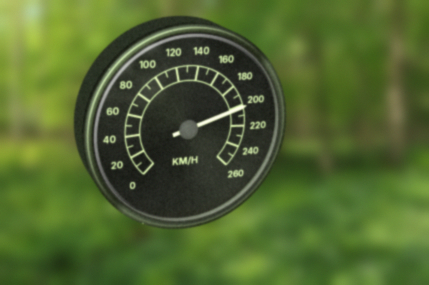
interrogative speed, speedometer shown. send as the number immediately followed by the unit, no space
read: 200km/h
